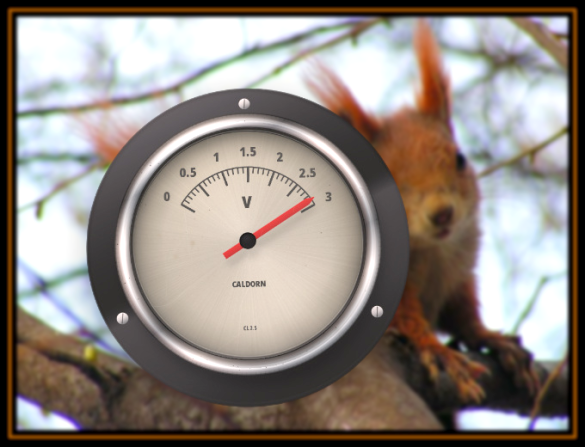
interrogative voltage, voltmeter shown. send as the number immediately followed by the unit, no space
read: 2.9V
